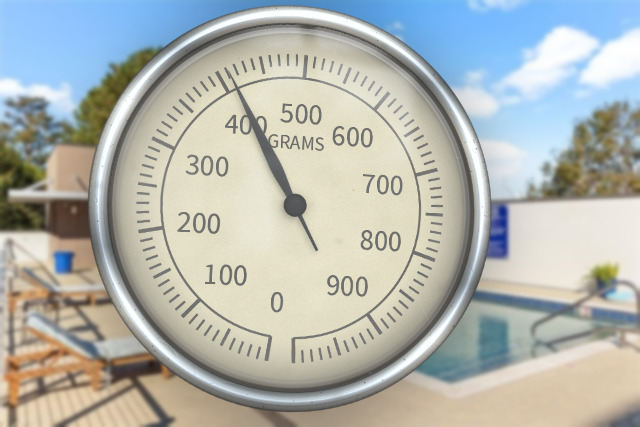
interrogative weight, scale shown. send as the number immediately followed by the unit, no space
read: 410g
